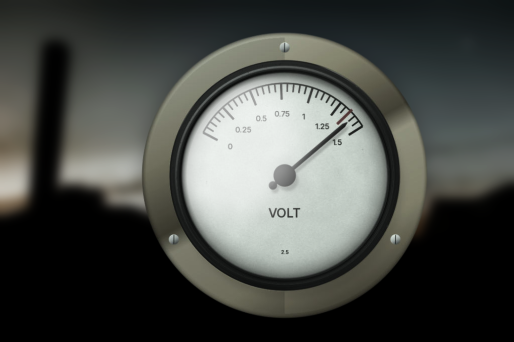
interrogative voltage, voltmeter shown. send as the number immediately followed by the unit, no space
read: 1.4V
